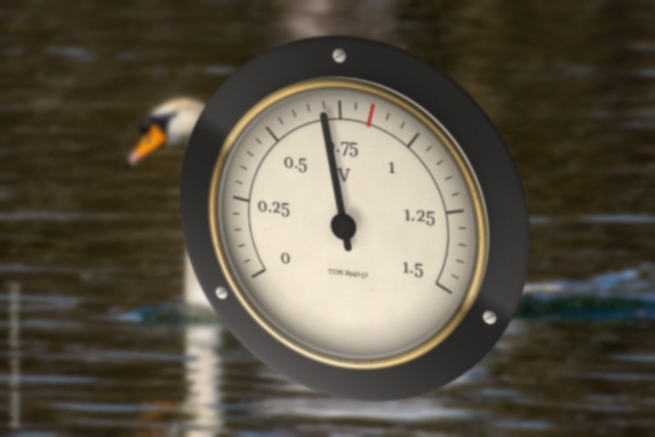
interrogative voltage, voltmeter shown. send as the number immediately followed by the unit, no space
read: 0.7V
